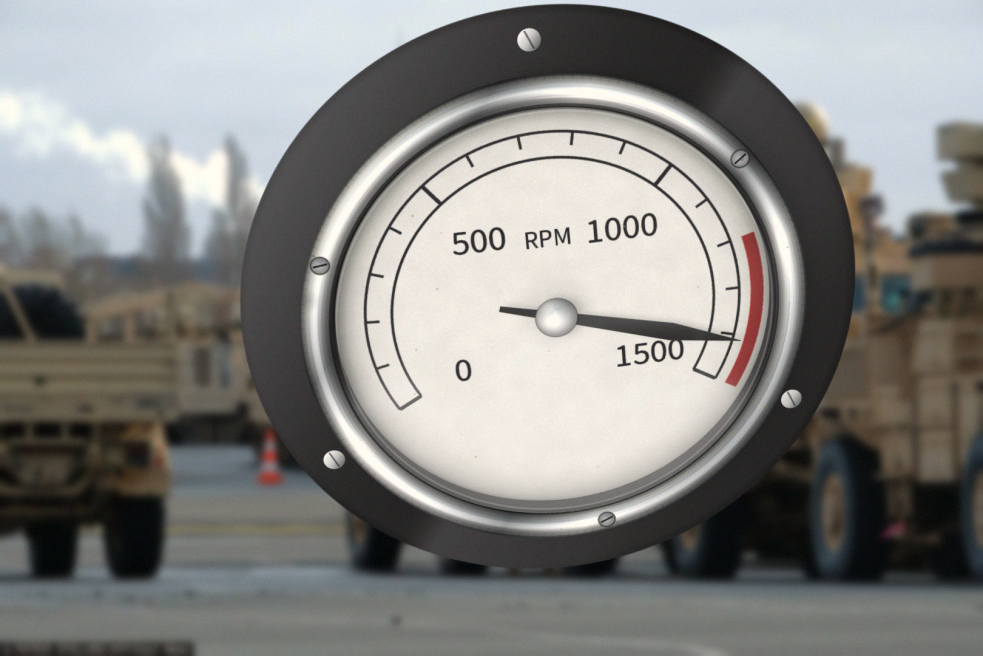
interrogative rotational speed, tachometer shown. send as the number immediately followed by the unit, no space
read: 1400rpm
